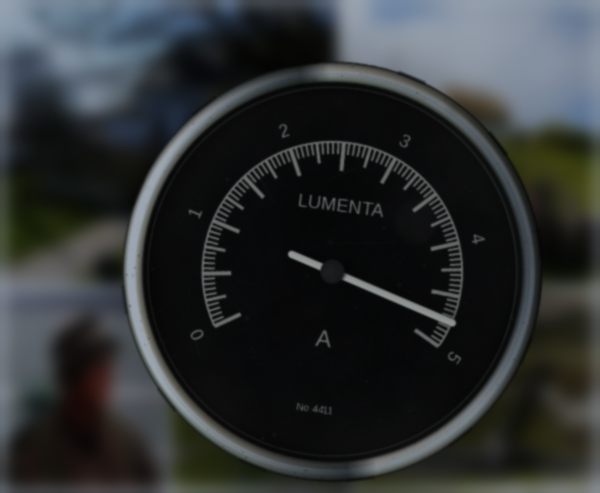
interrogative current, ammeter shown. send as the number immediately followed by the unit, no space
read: 4.75A
